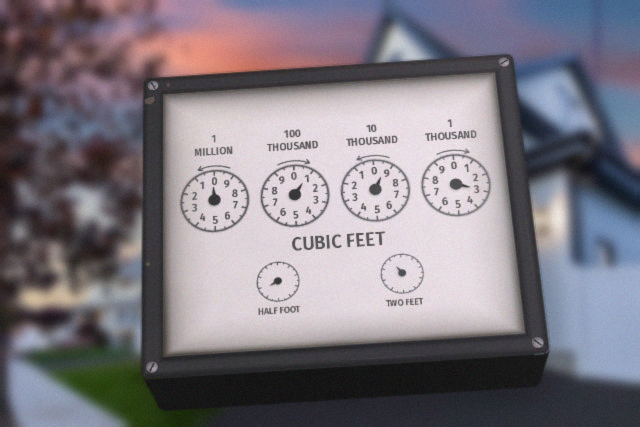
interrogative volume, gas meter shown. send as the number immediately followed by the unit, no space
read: 9300ft³
